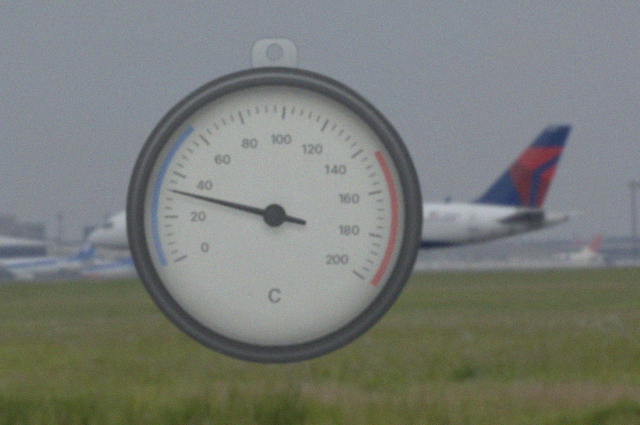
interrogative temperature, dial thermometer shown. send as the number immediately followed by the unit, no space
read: 32°C
